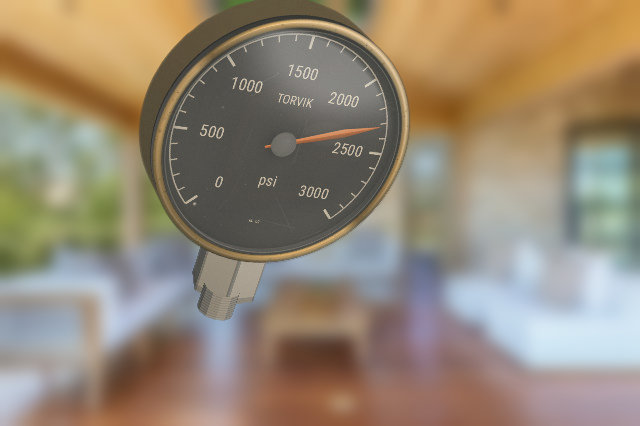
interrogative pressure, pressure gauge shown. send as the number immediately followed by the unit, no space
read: 2300psi
